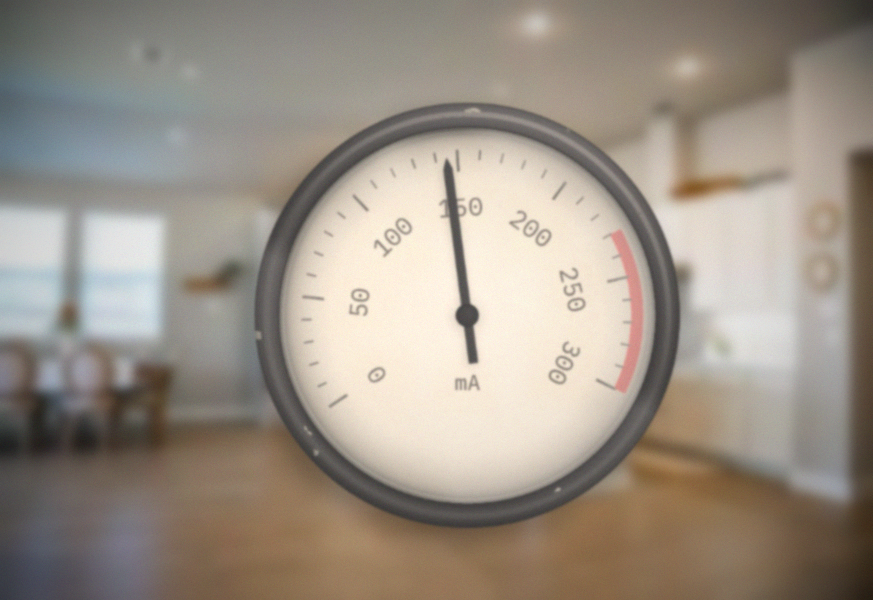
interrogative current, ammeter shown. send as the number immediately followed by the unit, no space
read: 145mA
